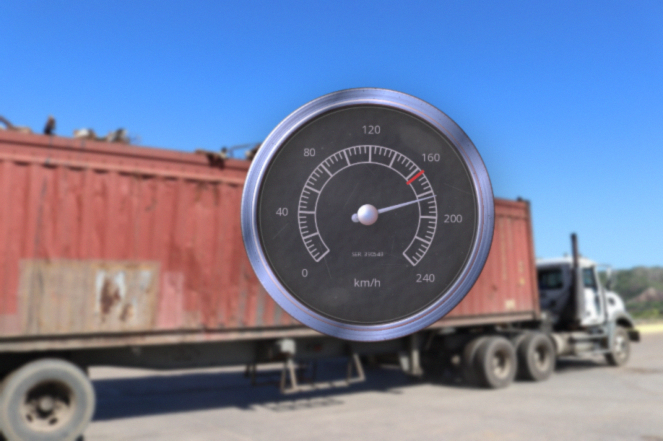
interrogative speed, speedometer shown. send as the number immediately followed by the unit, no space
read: 184km/h
